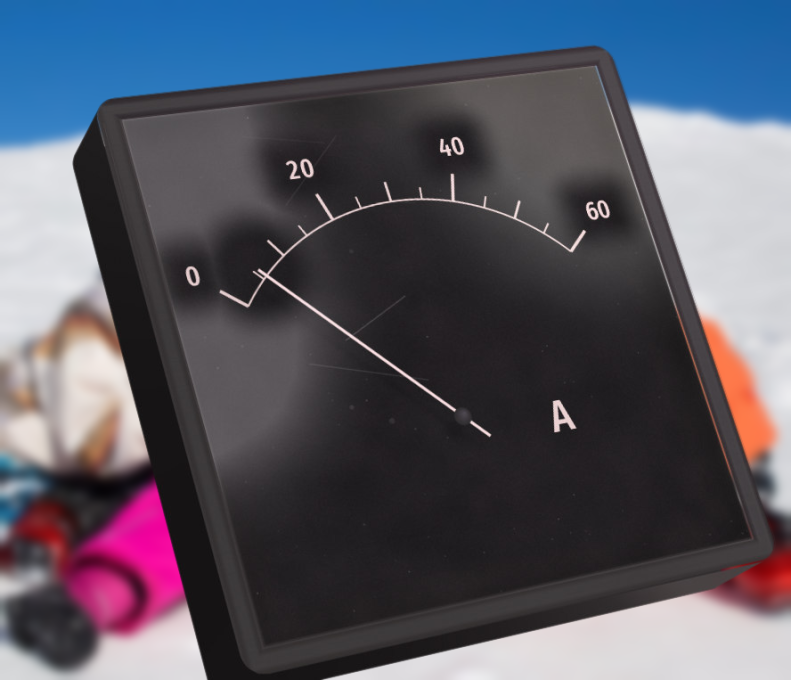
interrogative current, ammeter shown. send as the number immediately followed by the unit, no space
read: 5A
